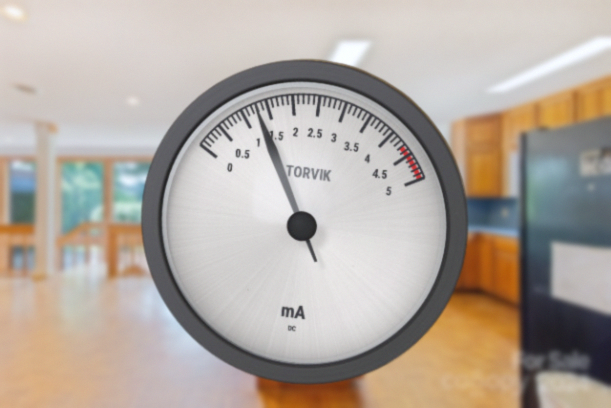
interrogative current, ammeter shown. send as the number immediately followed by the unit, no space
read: 1.3mA
